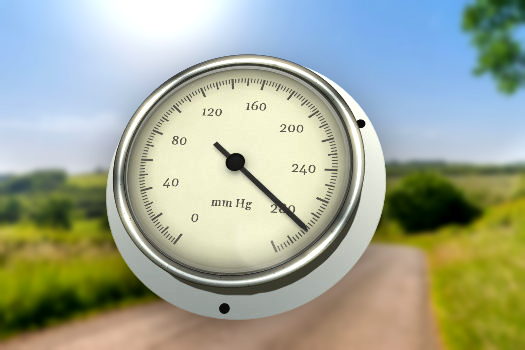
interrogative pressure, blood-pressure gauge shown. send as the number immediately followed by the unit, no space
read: 280mmHg
